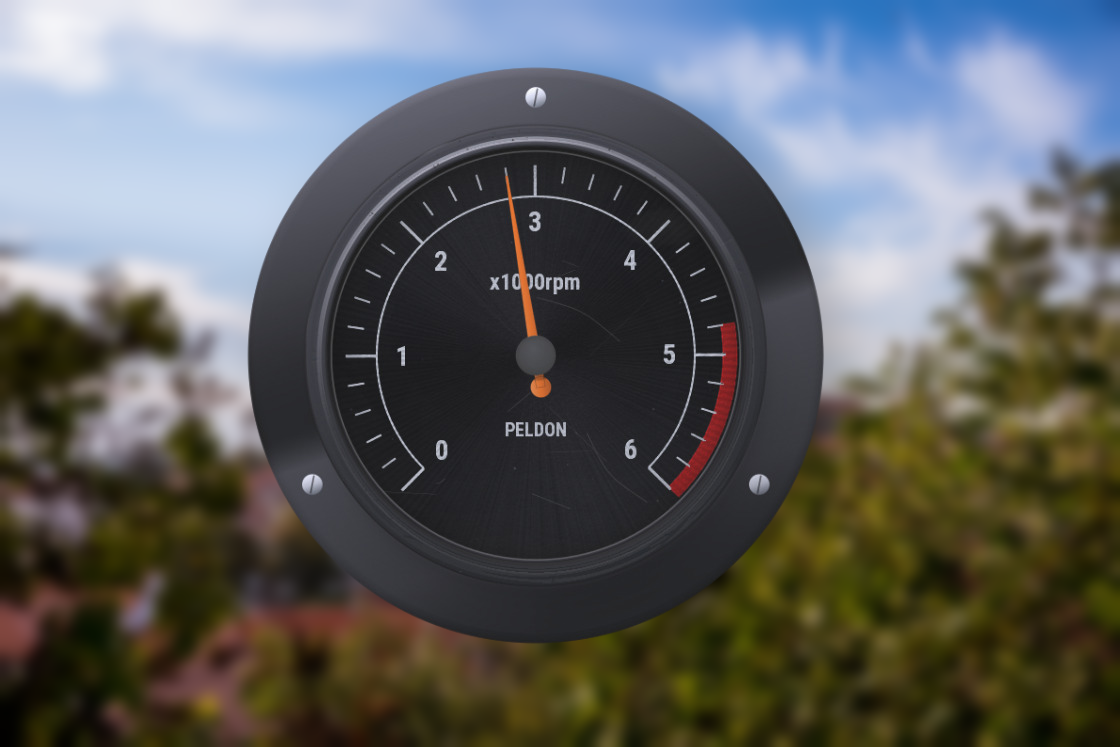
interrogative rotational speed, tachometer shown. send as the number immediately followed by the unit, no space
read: 2800rpm
